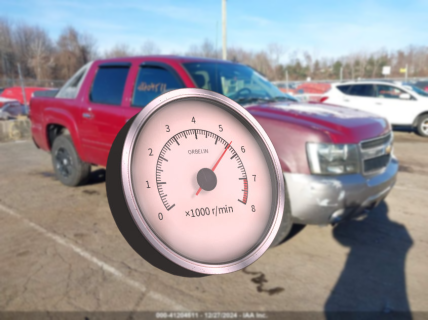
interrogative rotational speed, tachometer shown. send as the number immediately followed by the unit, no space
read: 5500rpm
